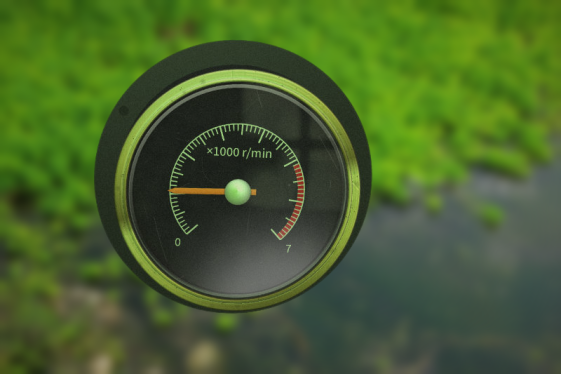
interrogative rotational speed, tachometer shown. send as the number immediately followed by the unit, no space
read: 1100rpm
